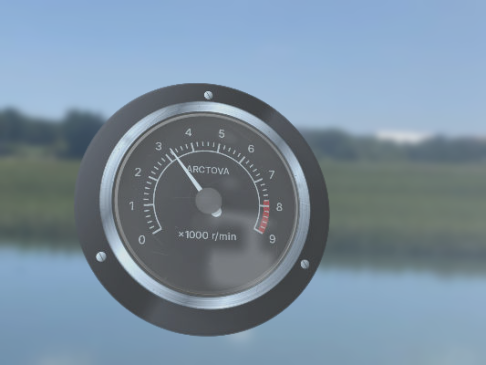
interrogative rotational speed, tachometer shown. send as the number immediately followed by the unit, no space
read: 3200rpm
